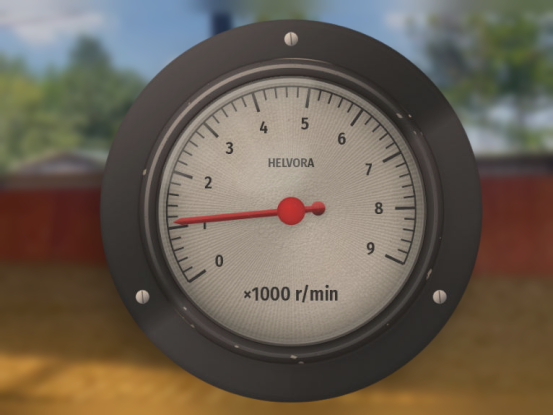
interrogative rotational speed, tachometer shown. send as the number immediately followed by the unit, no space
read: 1100rpm
